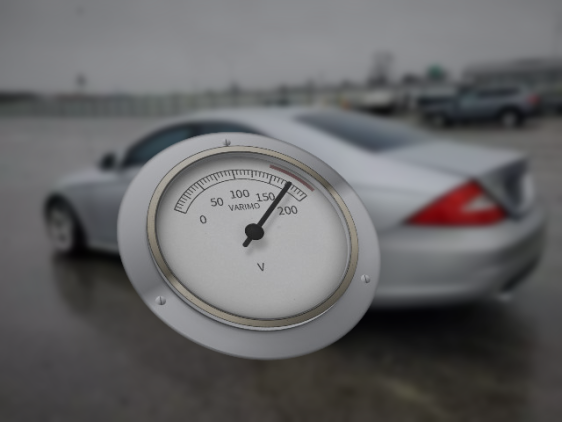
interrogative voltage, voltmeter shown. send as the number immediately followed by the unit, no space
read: 175V
